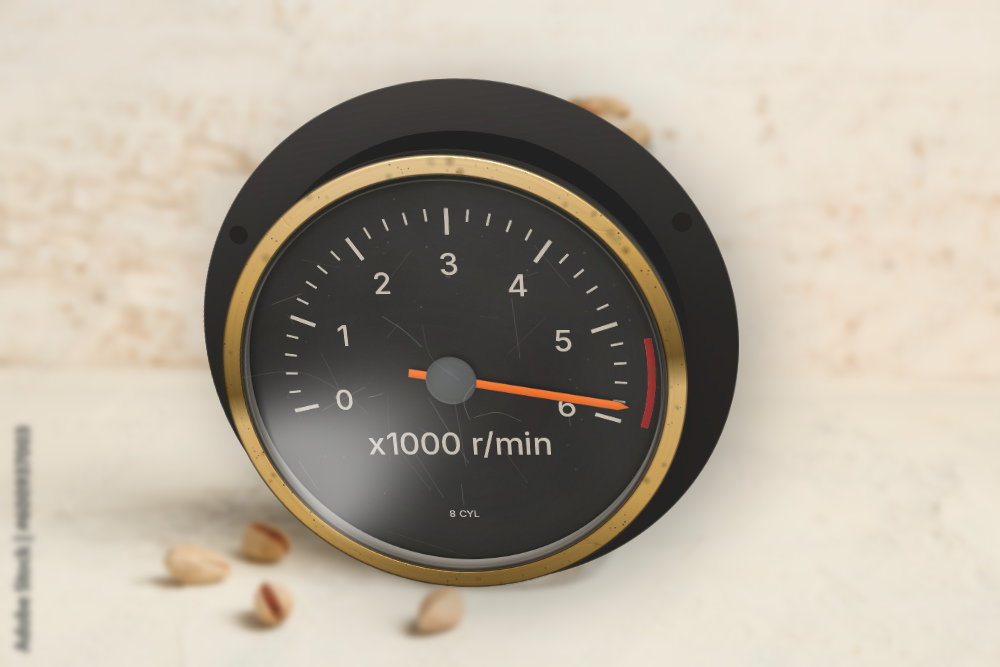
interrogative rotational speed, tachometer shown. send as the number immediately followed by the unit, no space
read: 5800rpm
